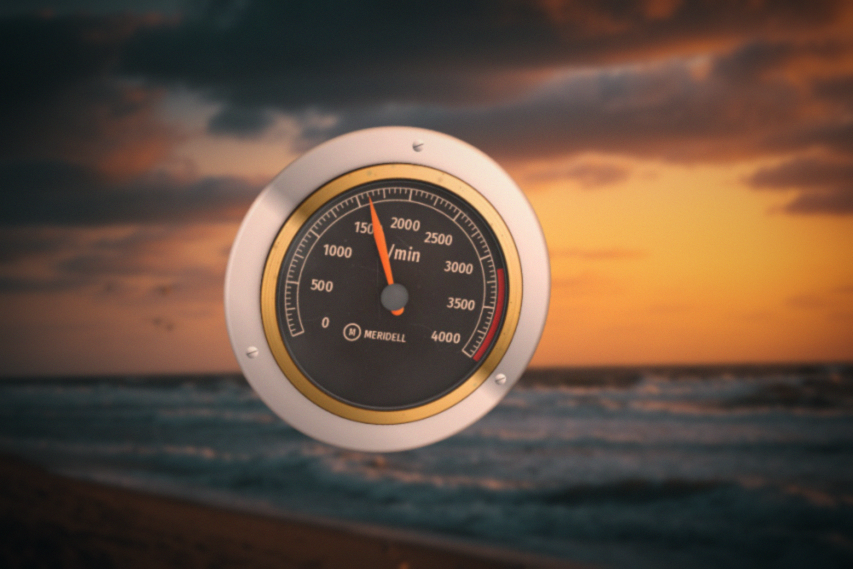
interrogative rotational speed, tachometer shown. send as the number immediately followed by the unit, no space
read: 1600rpm
